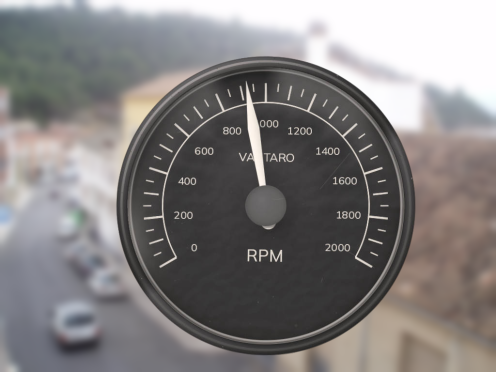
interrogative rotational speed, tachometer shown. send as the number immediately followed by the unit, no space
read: 925rpm
